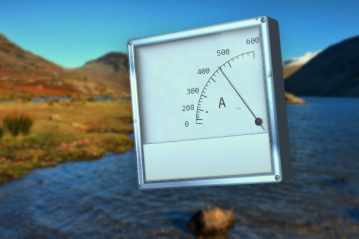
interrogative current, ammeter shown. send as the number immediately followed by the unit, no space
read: 460A
